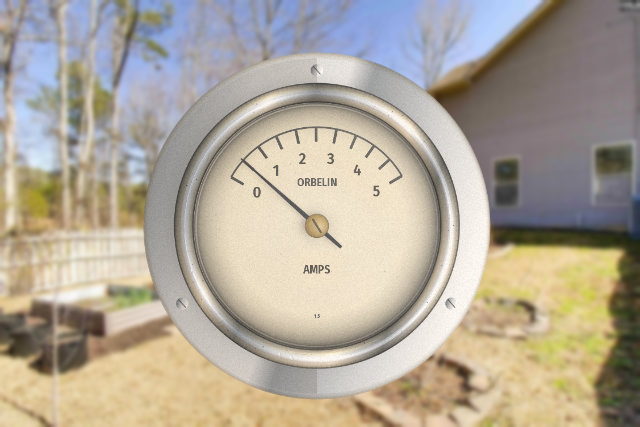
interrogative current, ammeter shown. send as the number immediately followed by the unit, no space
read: 0.5A
